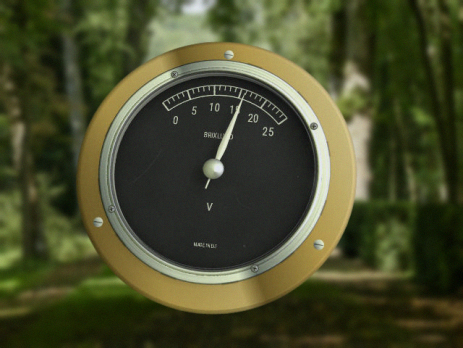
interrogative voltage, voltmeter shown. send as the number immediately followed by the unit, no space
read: 16V
